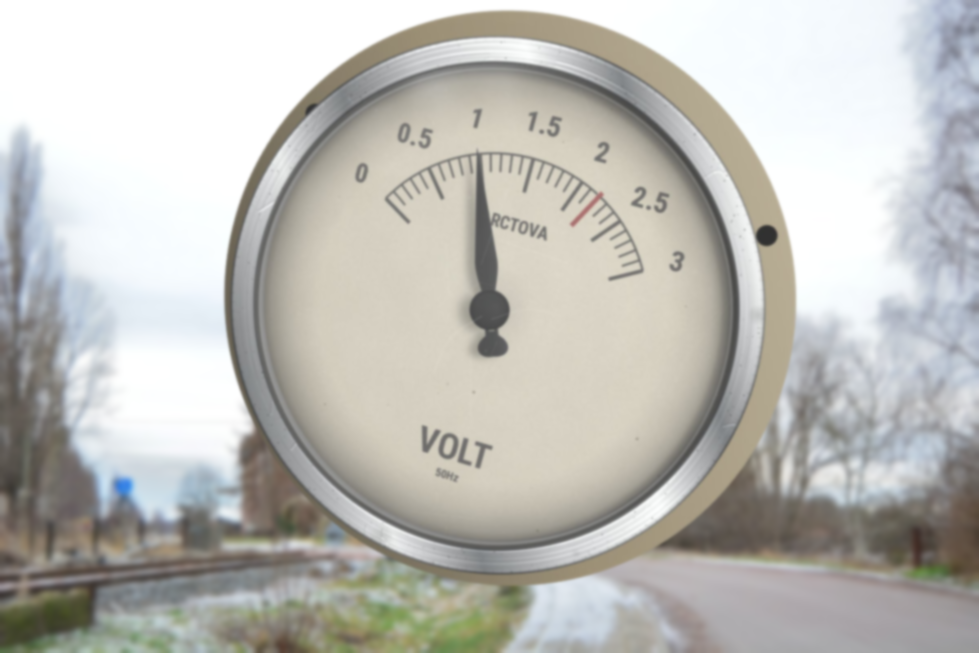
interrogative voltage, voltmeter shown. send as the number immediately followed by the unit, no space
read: 1V
